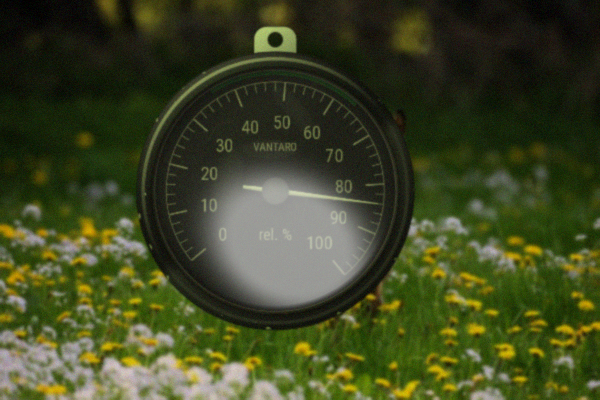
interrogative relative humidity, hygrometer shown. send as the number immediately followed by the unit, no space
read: 84%
